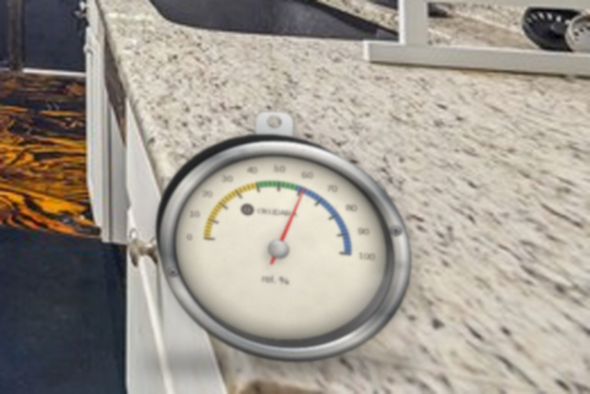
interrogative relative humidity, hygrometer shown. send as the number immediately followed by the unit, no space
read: 60%
